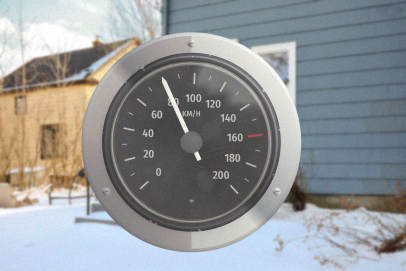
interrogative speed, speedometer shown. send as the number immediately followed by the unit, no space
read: 80km/h
